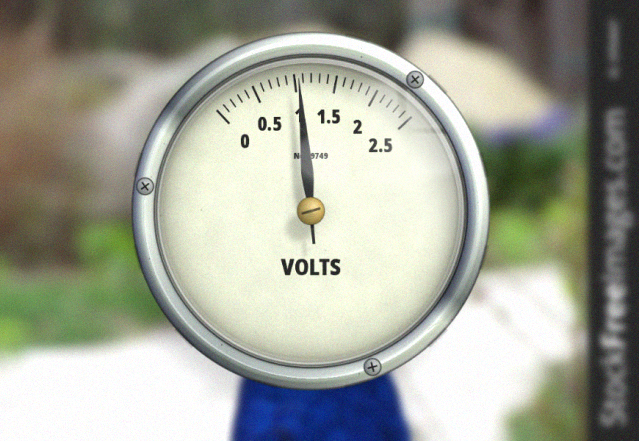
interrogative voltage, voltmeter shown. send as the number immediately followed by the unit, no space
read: 1.05V
